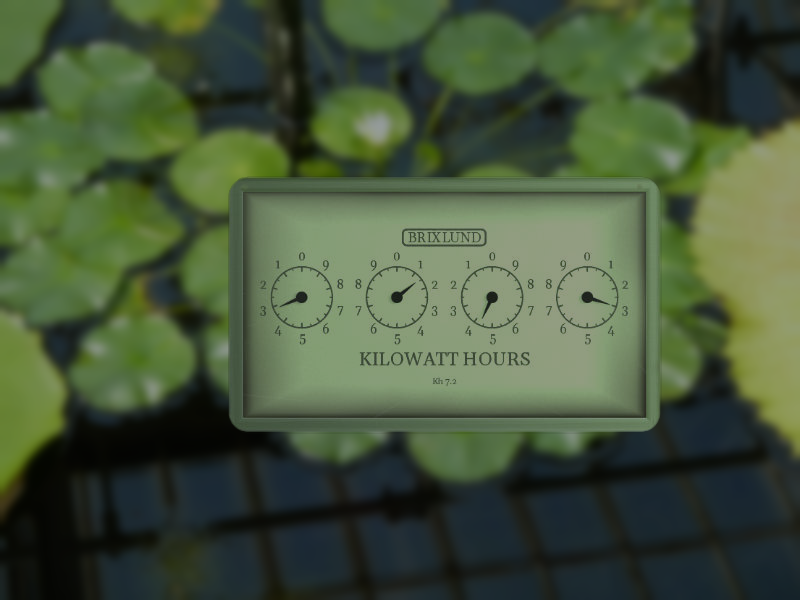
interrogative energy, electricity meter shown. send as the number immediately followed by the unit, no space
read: 3143kWh
